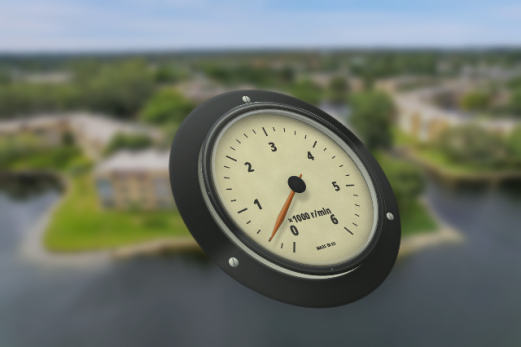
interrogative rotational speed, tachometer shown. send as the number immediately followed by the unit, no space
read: 400rpm
